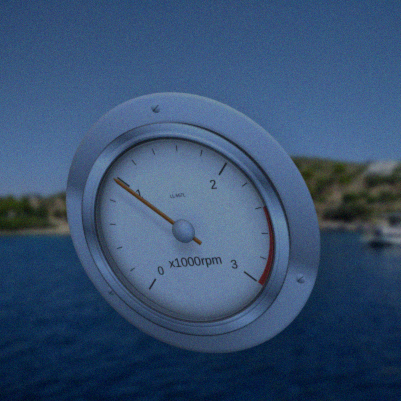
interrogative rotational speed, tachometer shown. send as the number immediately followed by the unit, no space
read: 1000rpm
